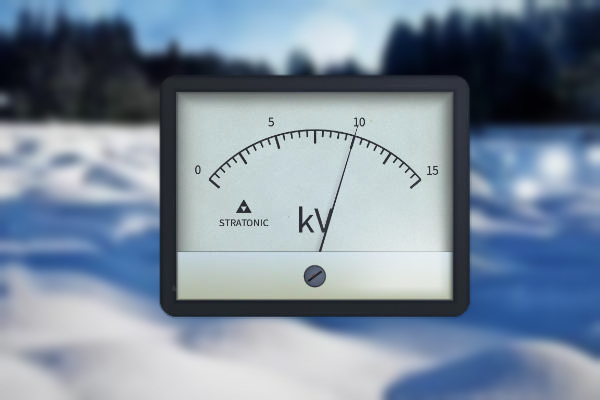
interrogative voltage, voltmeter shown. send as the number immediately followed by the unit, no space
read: 10kV
